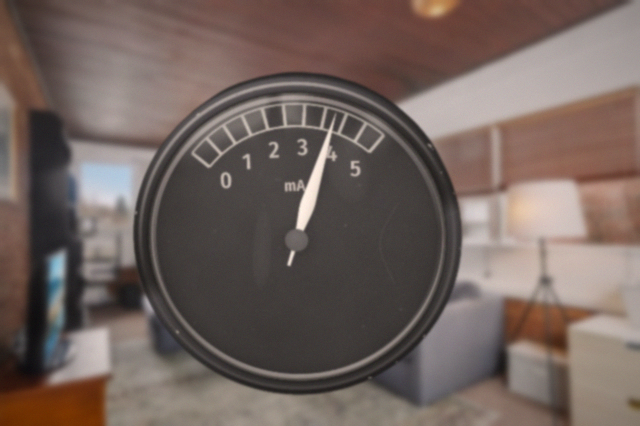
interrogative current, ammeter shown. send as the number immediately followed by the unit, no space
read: 3.75mA
